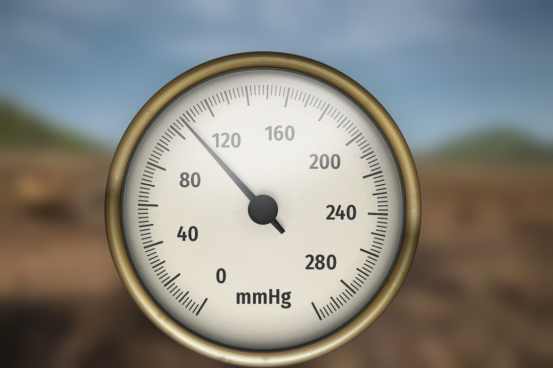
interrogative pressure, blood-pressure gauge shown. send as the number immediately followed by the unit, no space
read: 106mmHg
